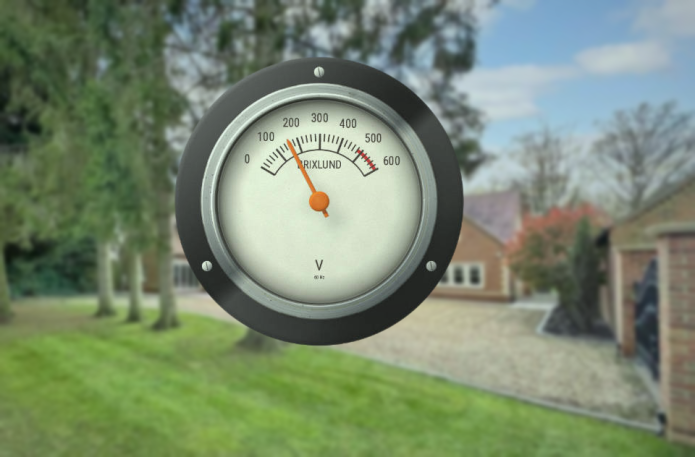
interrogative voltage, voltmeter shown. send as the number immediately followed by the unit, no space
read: 160V
